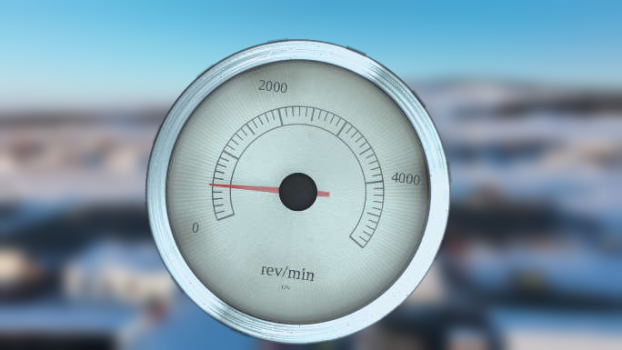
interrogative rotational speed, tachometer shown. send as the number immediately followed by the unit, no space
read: 500rpm
